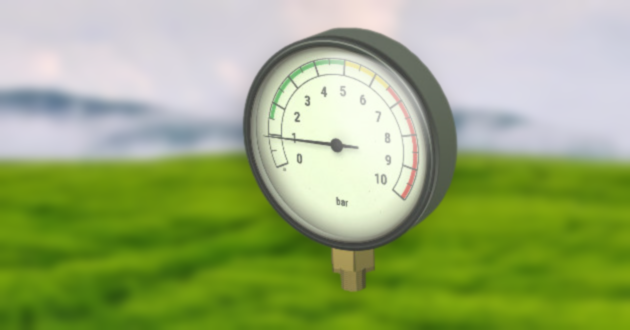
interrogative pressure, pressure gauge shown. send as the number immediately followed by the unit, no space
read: 1bar
